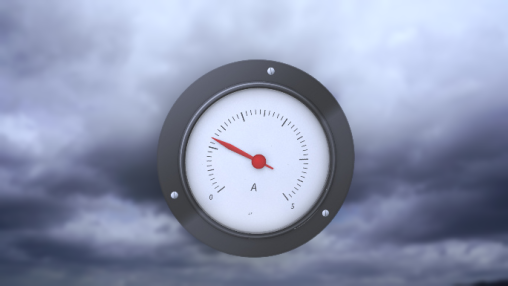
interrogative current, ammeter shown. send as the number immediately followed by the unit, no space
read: 1.2A
